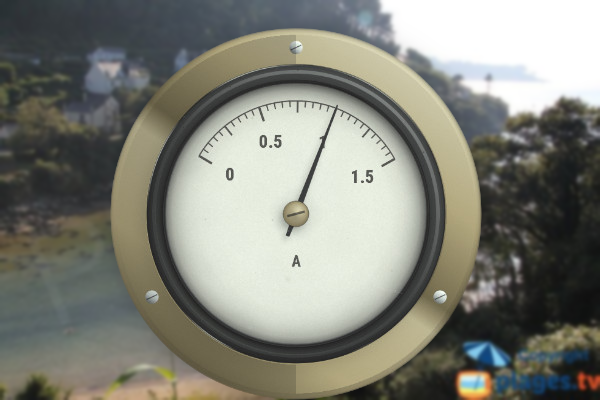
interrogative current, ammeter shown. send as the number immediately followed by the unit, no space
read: 1A
